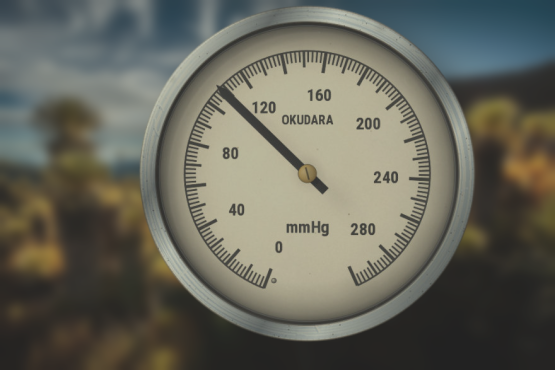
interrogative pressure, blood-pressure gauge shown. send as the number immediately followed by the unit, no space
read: 108mmHg
